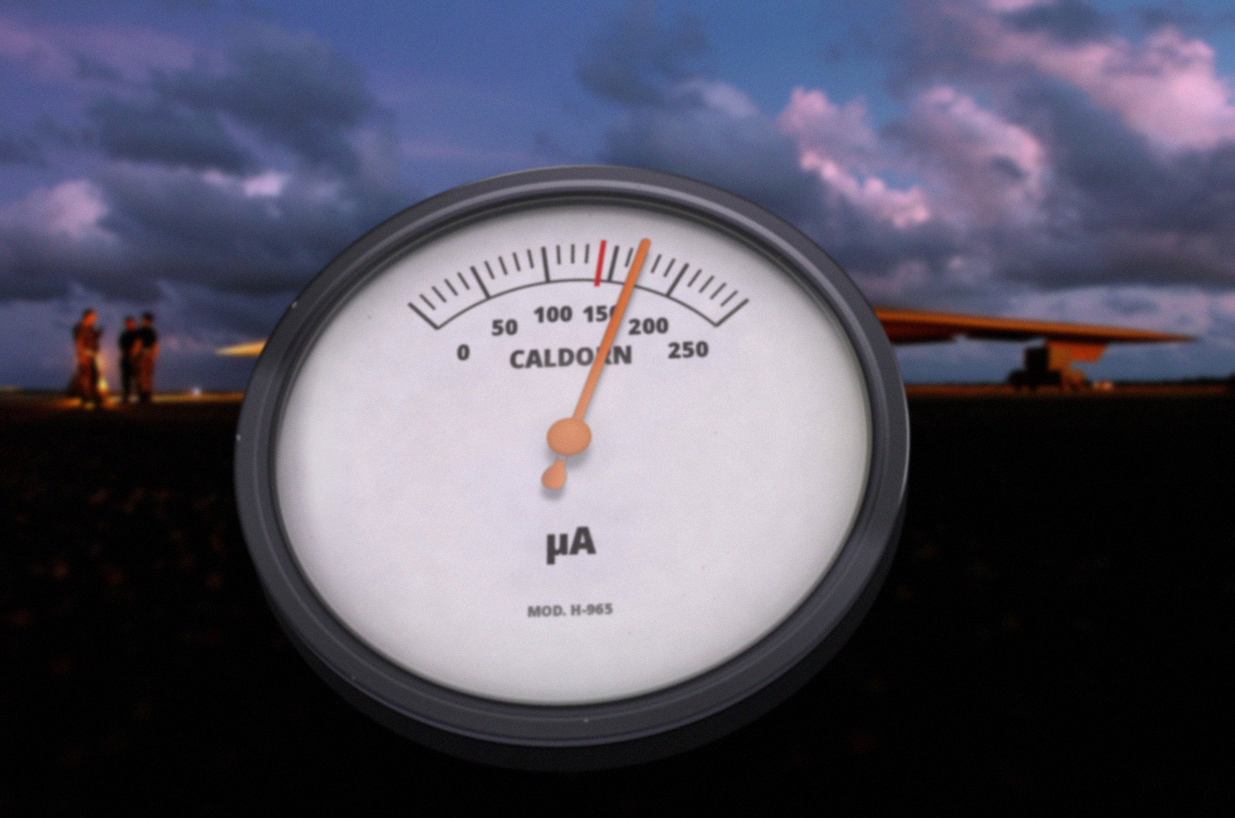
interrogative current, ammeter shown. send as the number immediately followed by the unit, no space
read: 170µA
